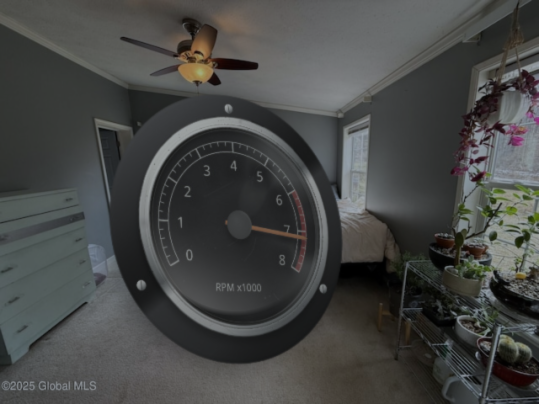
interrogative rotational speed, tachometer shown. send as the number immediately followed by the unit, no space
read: 7200rpm
